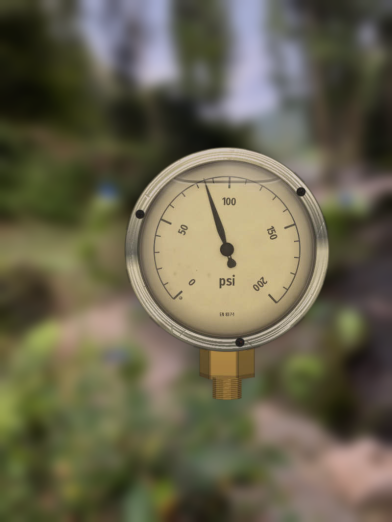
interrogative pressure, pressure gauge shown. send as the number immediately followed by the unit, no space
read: 85psi
